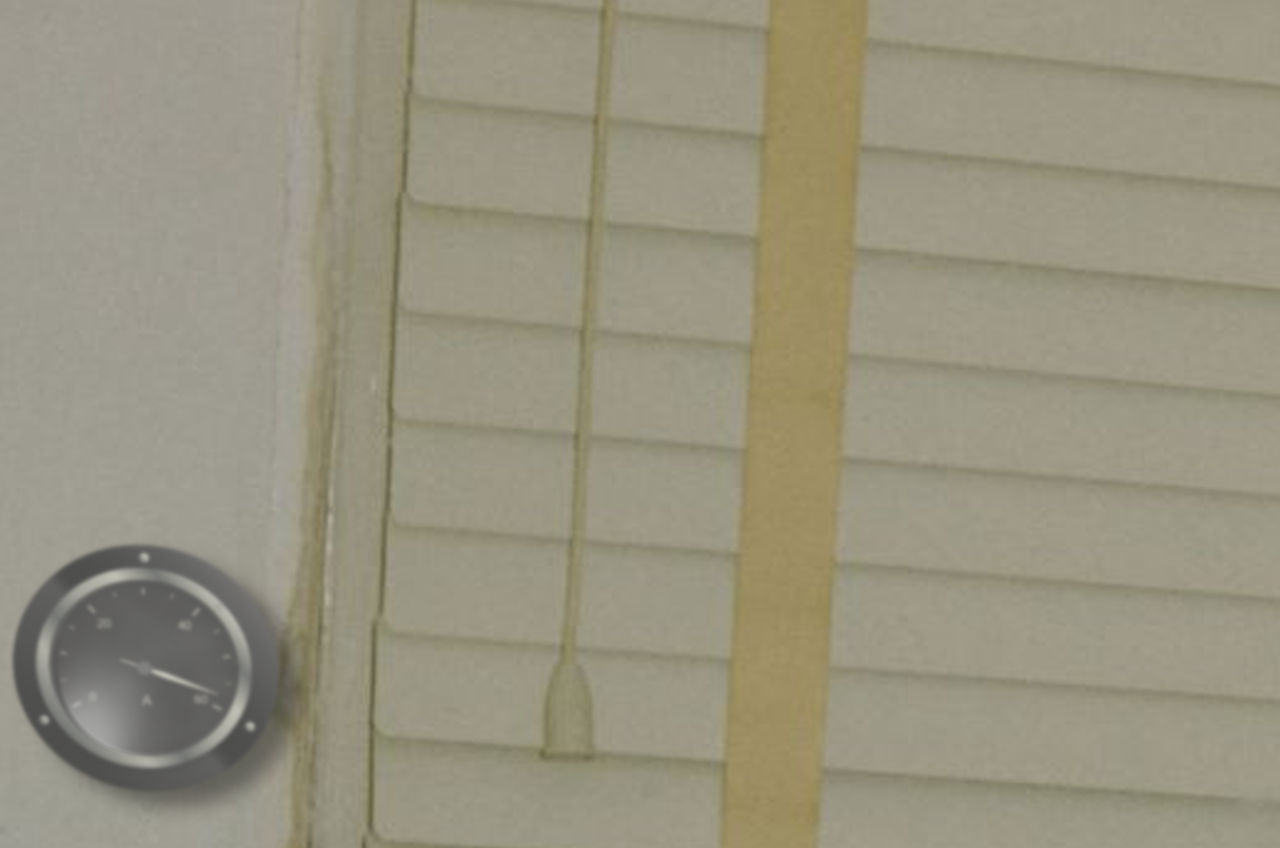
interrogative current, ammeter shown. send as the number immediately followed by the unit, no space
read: 57.5A
